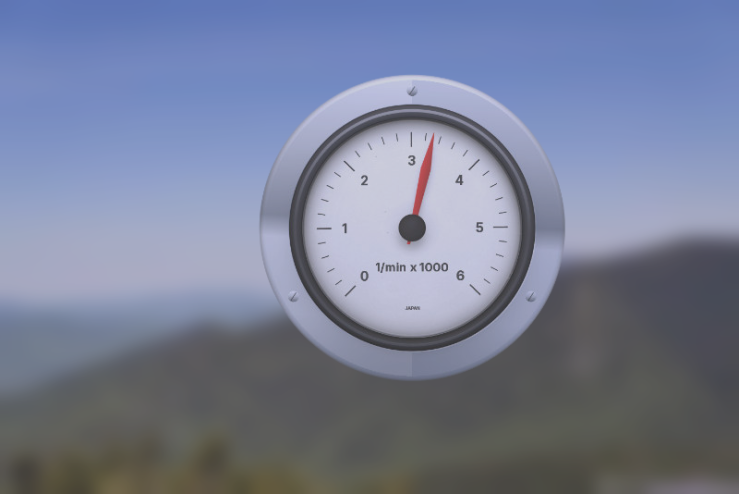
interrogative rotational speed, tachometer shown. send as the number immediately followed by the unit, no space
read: 3300rpm
